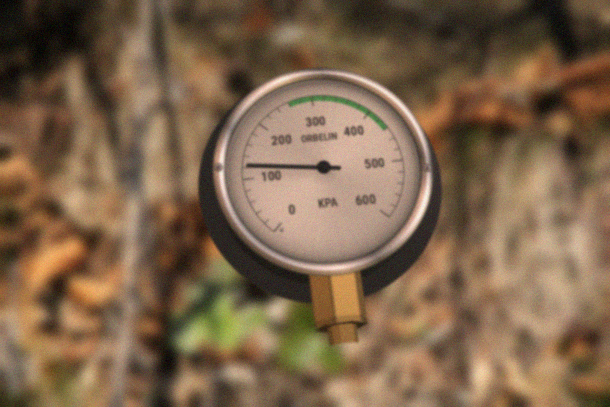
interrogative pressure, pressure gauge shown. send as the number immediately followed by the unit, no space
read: 120kPa
